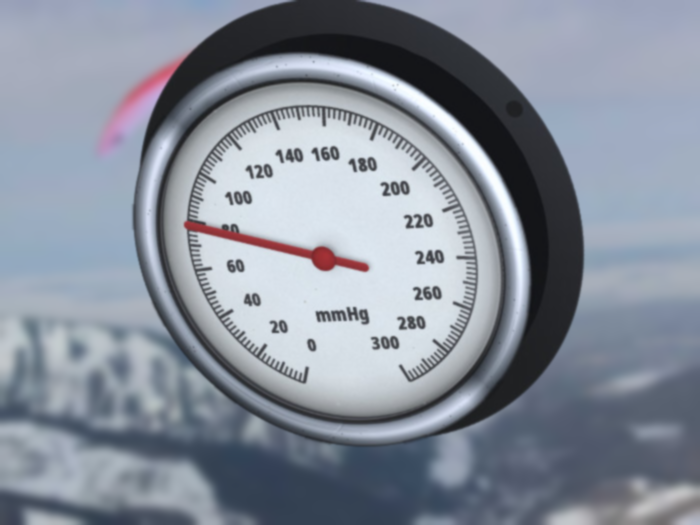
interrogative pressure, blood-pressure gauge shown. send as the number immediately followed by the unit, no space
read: 80mmHg
